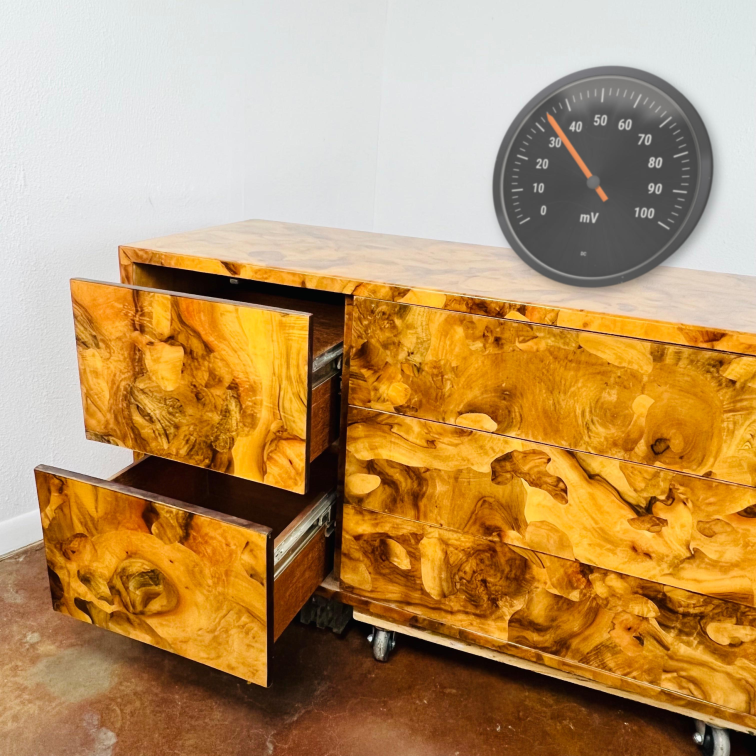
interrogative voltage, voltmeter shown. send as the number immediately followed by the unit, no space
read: 34mV
